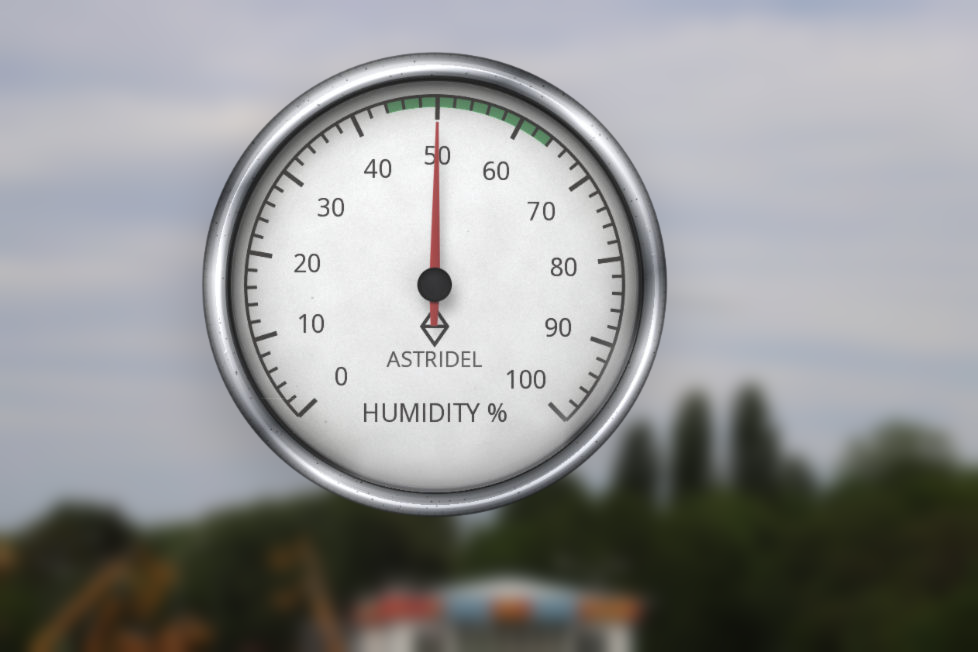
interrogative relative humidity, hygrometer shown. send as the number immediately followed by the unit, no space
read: 50%
